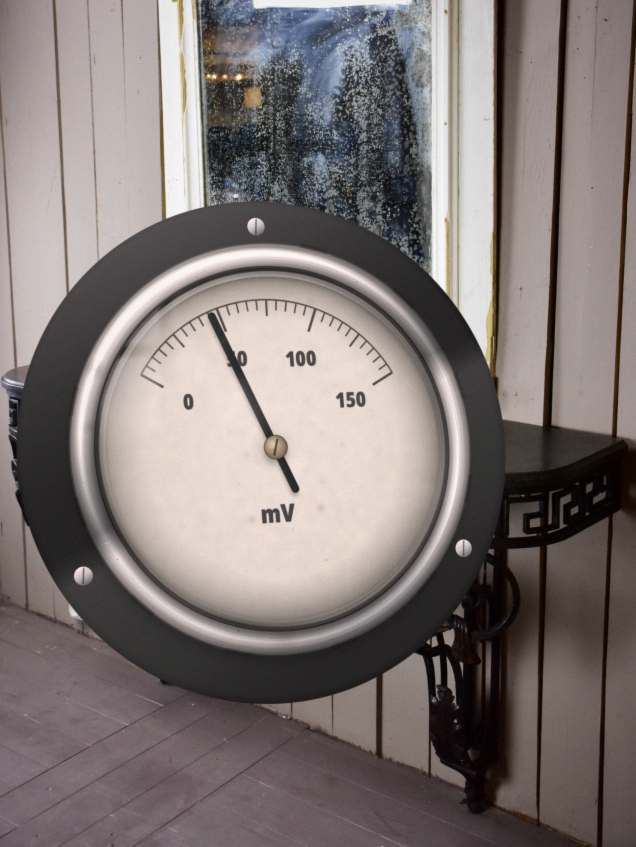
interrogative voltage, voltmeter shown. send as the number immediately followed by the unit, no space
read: 45mV
